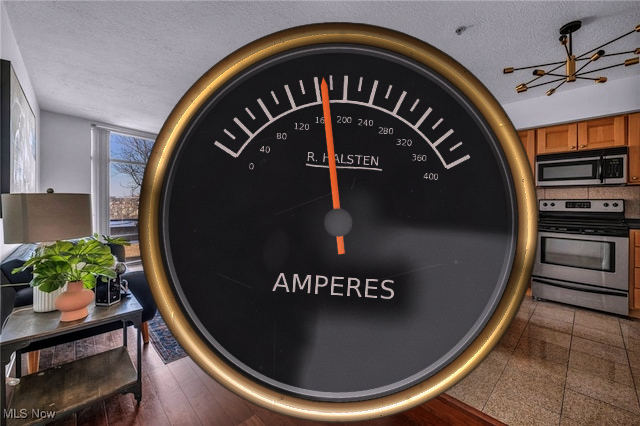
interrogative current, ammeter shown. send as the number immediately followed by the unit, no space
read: 170A
